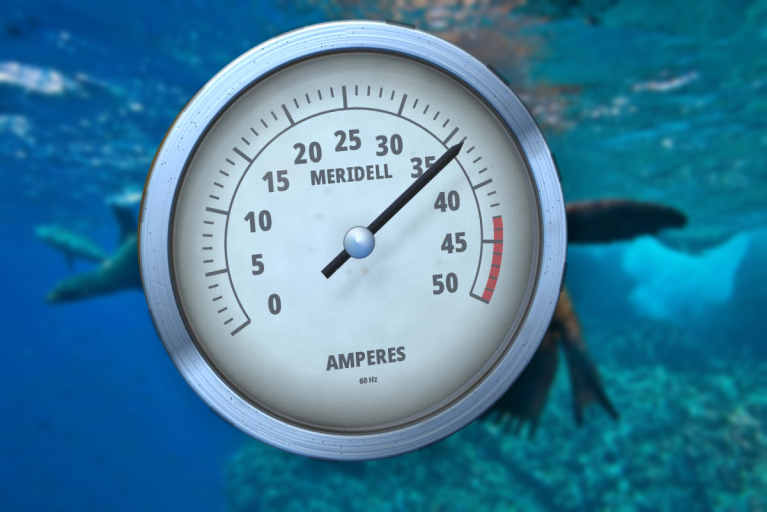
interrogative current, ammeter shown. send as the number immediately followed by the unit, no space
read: 36A
